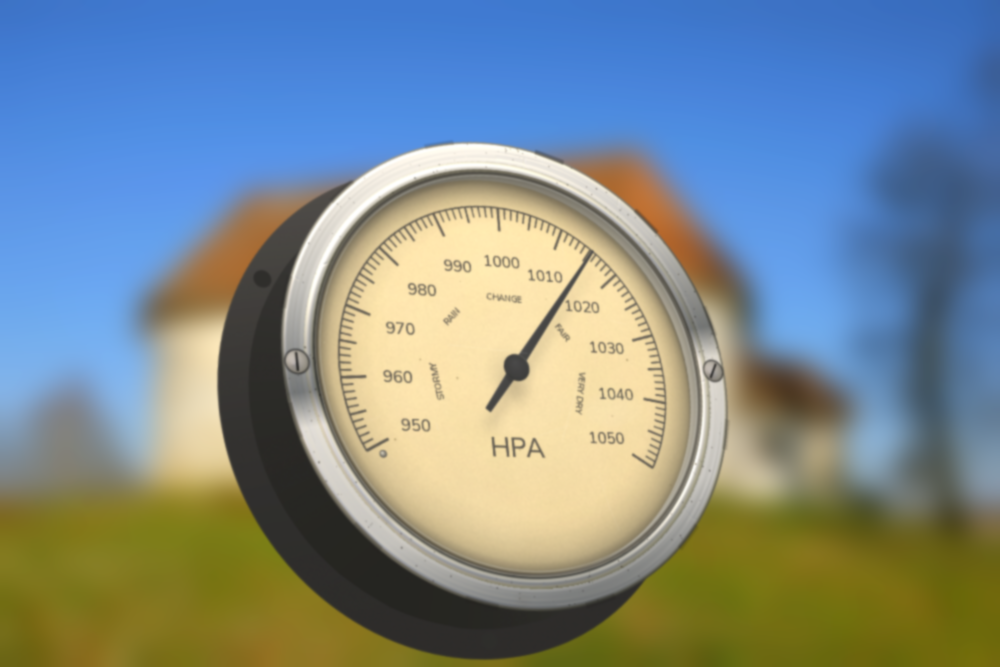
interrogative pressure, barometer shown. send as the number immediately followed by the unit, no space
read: 1015hPa
